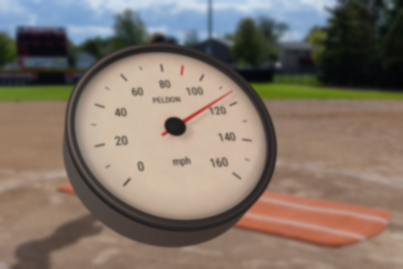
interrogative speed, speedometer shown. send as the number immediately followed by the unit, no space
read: 115mph
